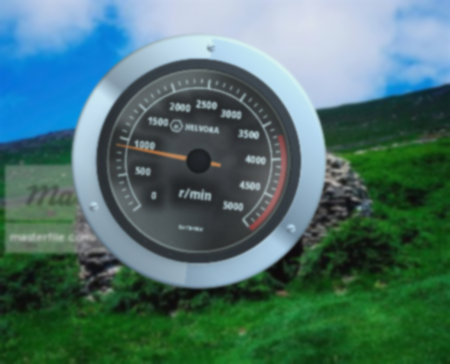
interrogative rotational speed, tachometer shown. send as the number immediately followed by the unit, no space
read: 900rpm
